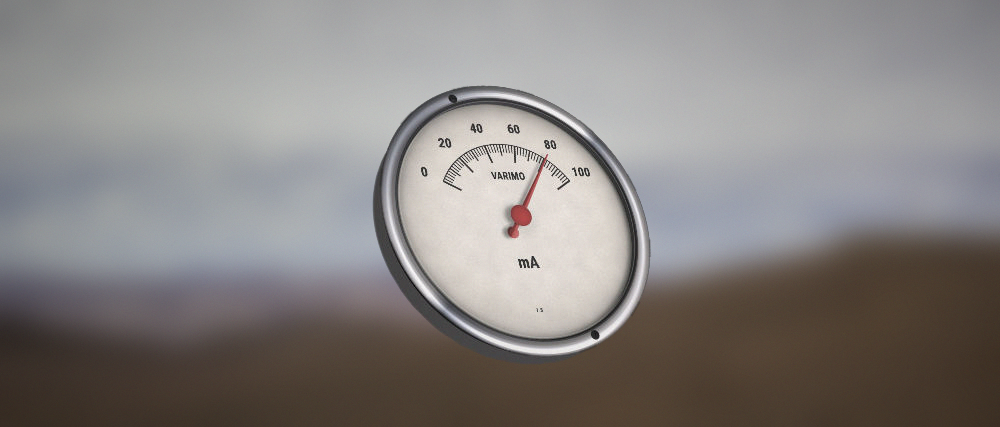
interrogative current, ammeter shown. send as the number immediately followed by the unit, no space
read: 80mA
